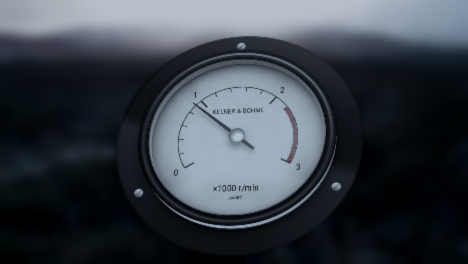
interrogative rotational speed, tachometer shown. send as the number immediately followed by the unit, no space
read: 900rpm
